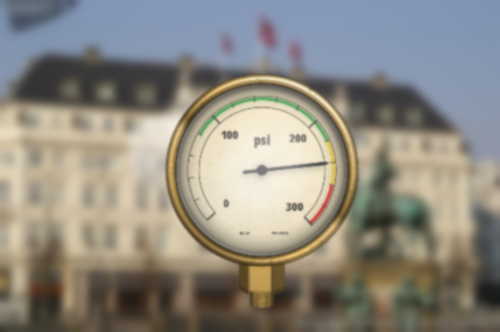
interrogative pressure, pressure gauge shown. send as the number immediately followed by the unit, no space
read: 240psi
